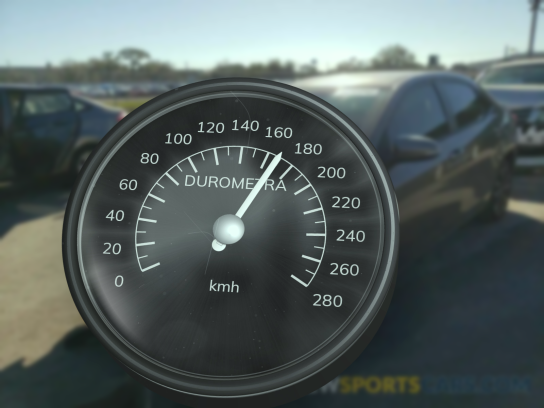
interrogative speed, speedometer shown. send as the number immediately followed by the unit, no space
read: 170km/h
